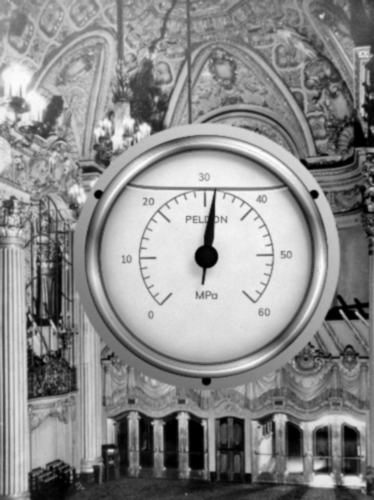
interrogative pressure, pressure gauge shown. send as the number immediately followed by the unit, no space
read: 32MPa
